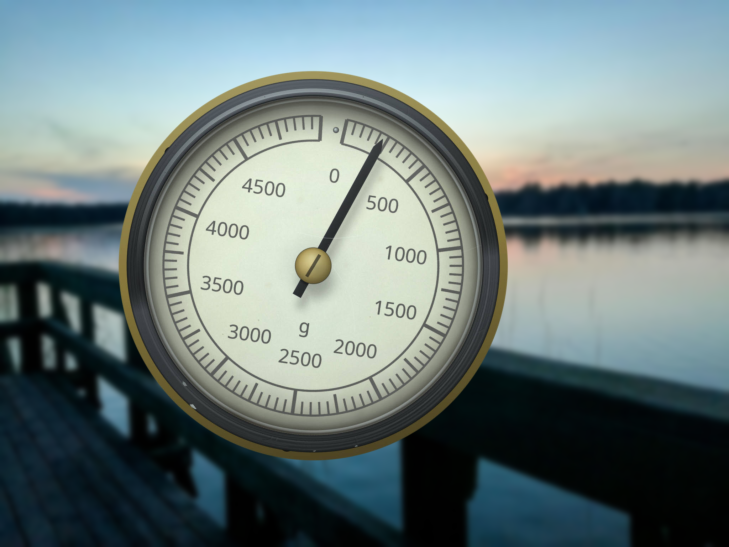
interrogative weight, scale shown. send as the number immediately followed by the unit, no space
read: 225g
